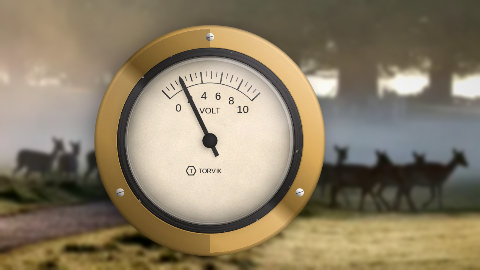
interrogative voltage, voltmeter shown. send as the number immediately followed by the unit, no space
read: 2V
